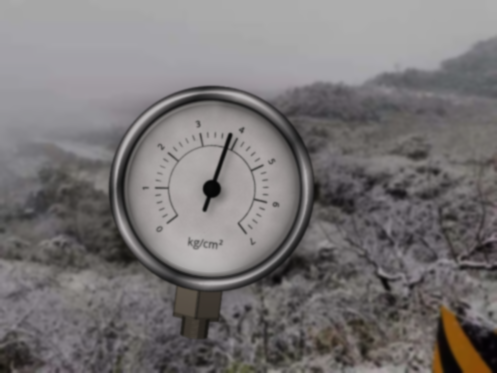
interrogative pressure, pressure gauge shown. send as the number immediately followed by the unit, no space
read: 3.8kg/cm²
